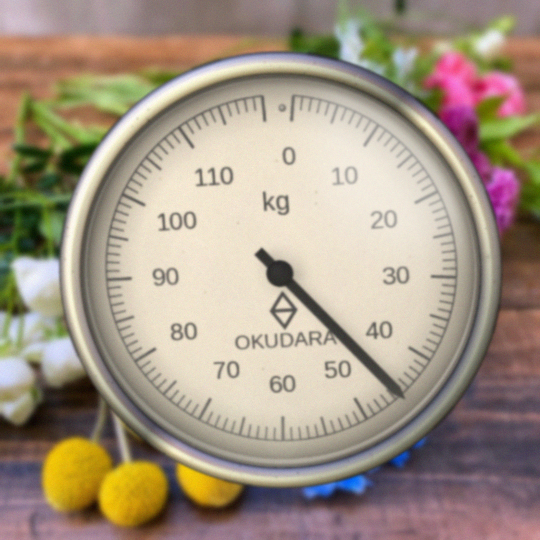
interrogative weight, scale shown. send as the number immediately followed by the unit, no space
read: 45kg
